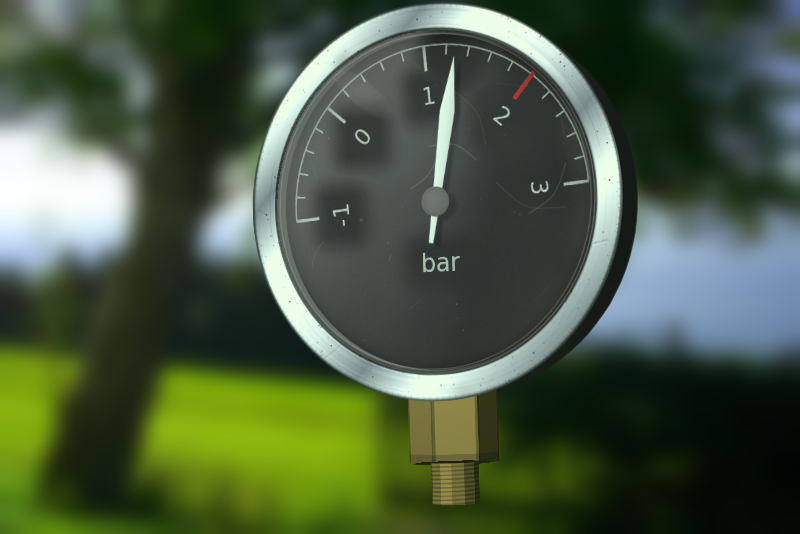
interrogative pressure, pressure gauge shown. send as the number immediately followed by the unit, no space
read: 1.3bar
